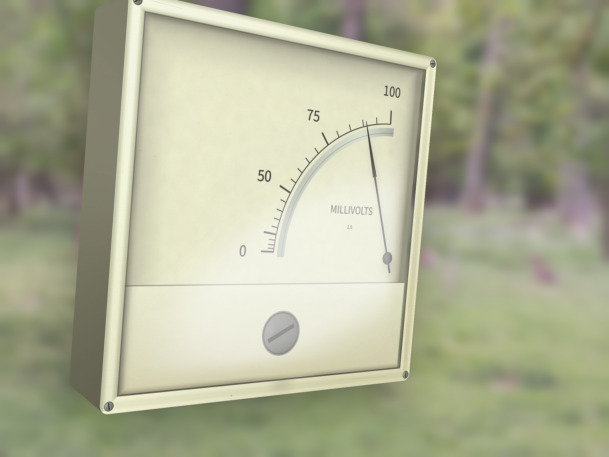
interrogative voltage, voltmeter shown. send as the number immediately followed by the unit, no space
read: 90mV
